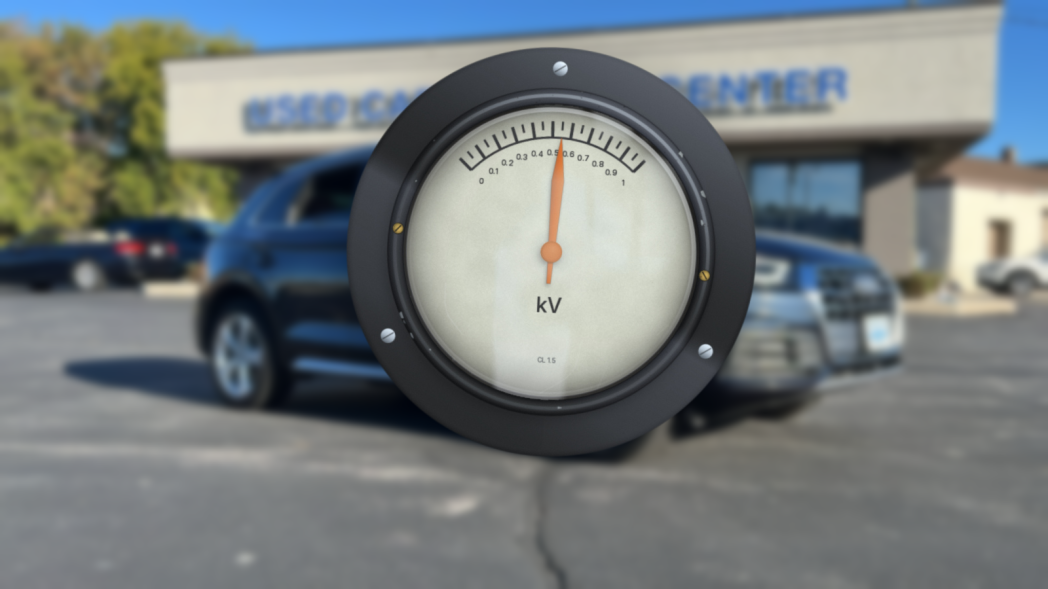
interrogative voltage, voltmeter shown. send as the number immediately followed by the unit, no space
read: 0.55kV
